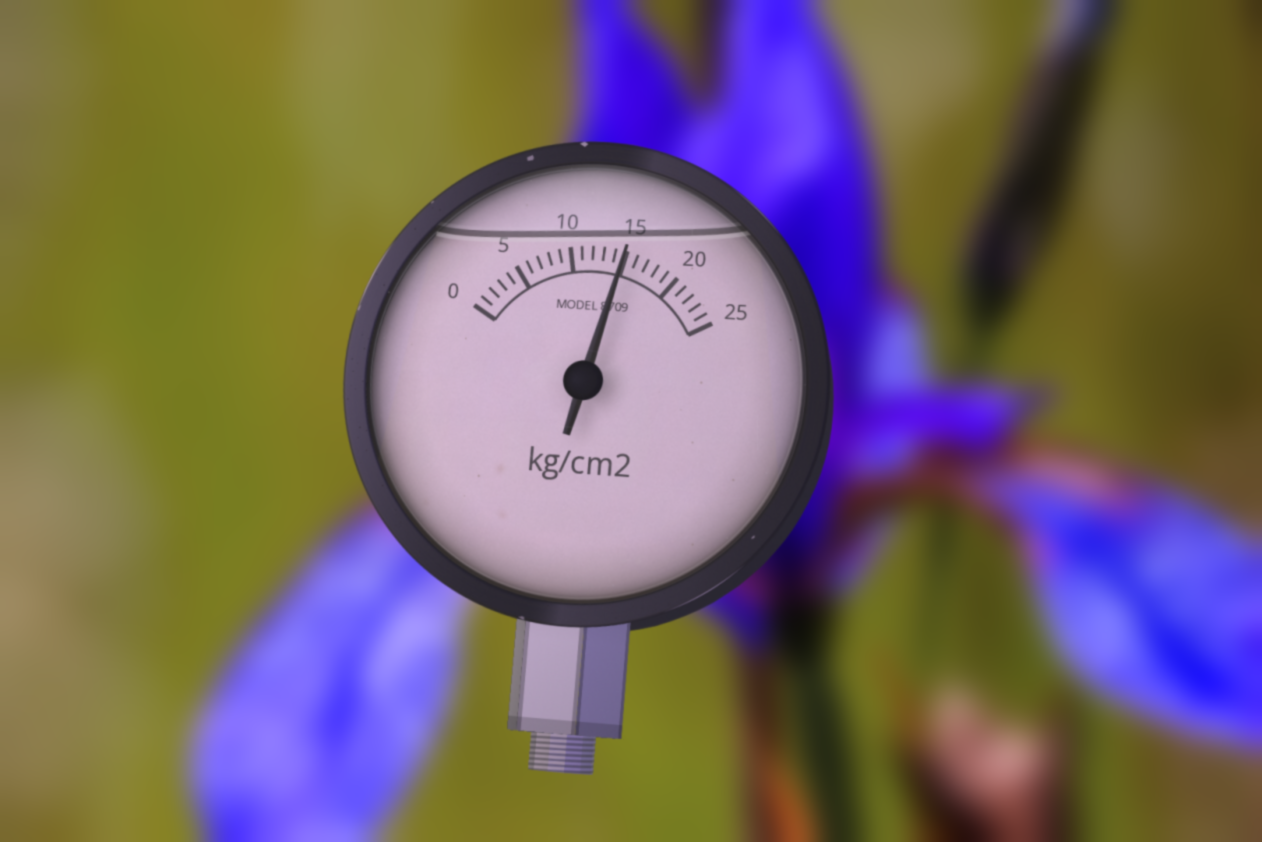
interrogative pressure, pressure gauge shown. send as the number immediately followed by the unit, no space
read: 15kg/cm²
